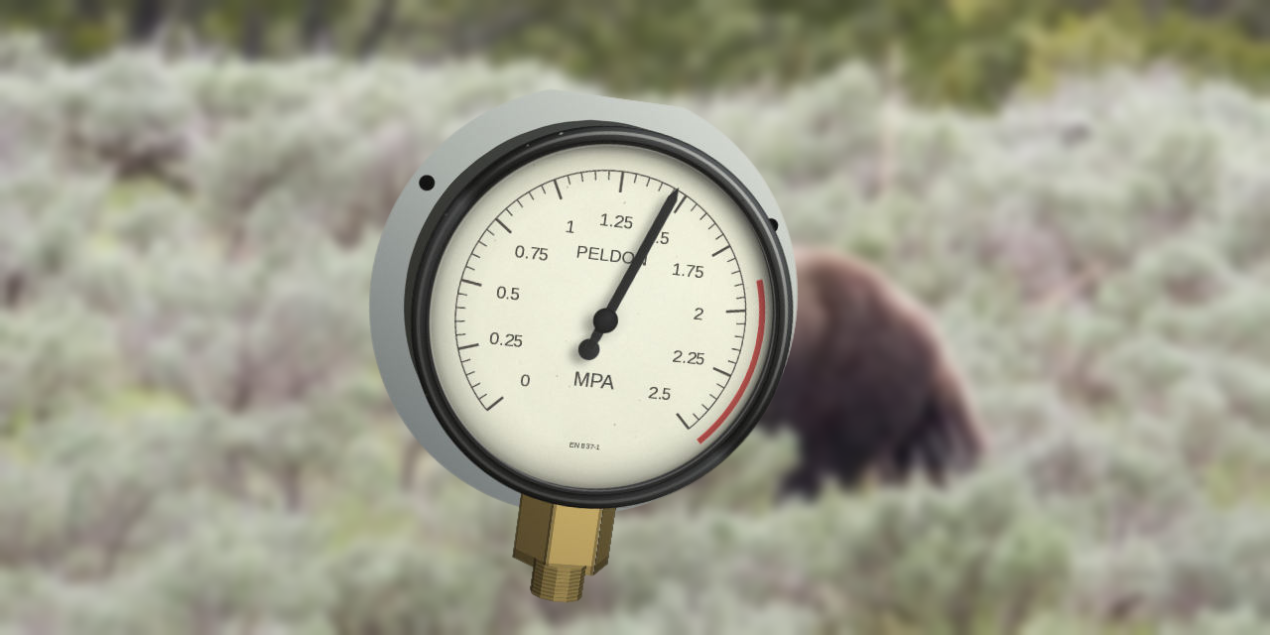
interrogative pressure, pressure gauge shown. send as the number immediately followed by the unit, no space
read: 1.45MPa
